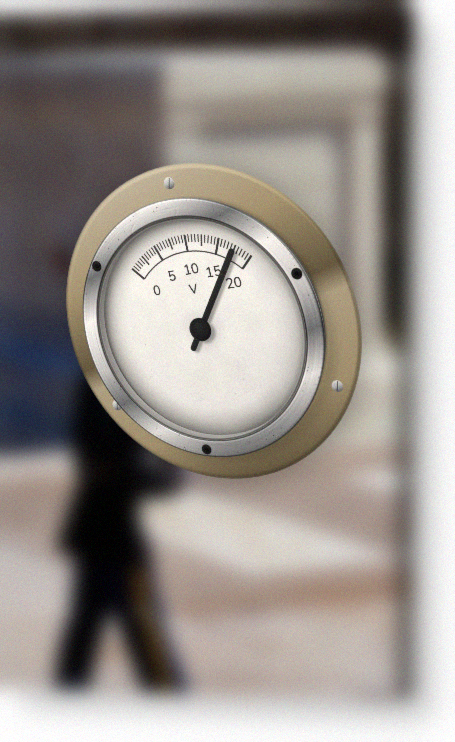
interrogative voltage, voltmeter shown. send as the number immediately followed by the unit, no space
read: 17.5V
